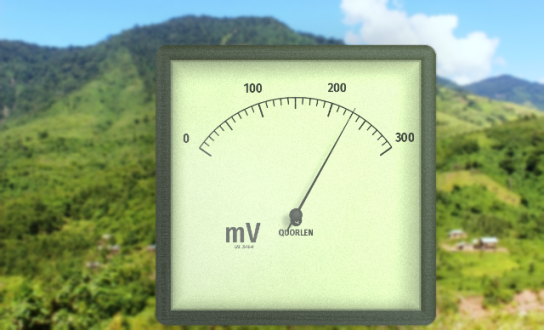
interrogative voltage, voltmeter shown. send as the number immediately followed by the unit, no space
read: 230mV
